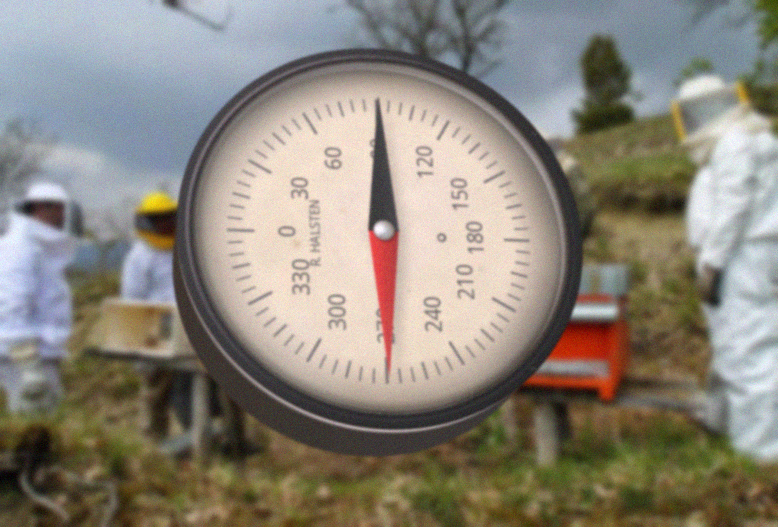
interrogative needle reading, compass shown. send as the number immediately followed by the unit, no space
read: 270°
